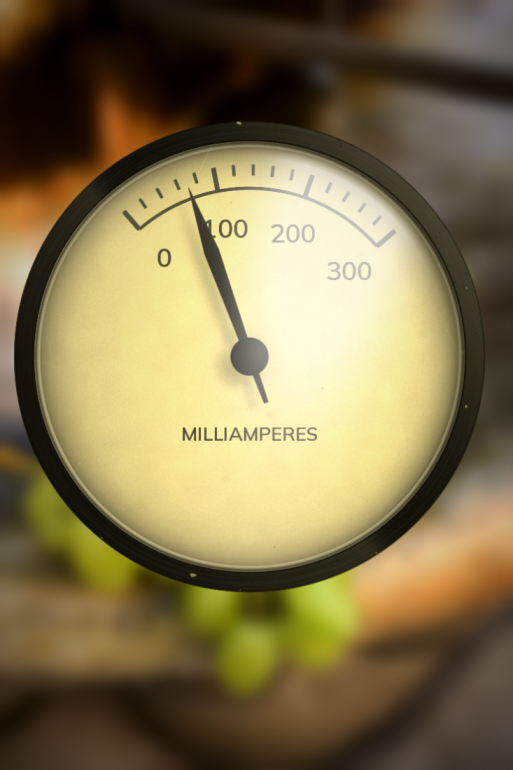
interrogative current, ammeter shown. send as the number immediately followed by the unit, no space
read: 70mA
